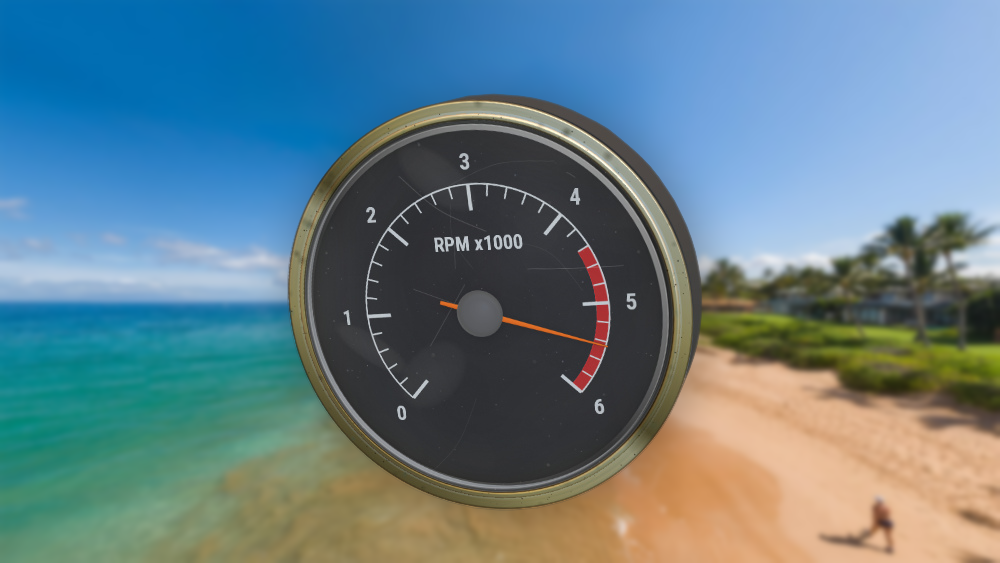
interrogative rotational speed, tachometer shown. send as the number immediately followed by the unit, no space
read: 5400rpm
